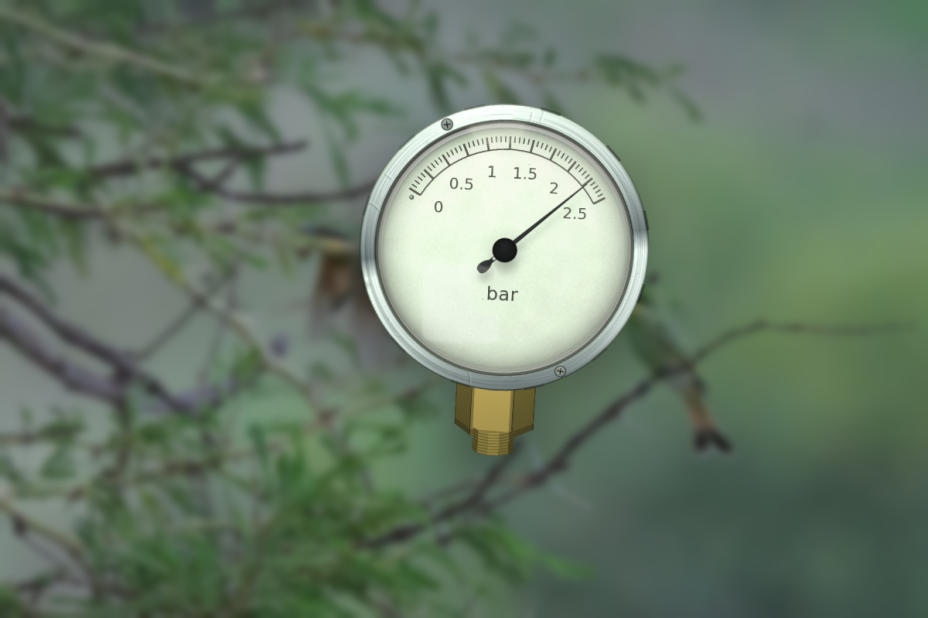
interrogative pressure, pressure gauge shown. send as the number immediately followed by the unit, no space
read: 2.25bar
